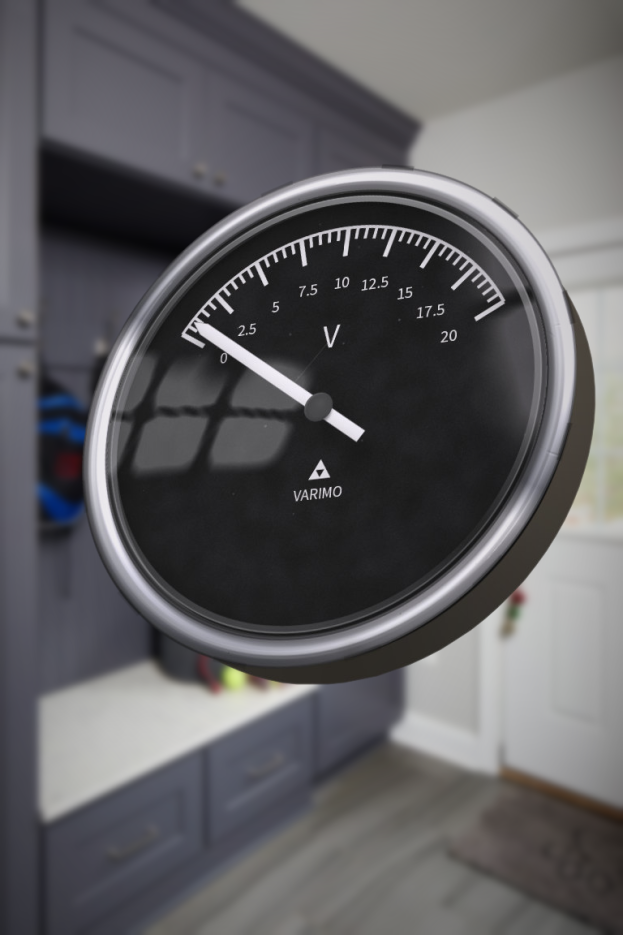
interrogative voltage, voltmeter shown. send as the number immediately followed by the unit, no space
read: 0.75V
